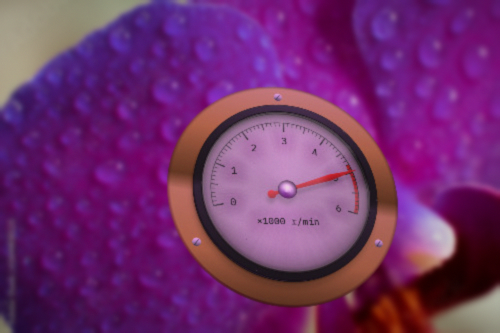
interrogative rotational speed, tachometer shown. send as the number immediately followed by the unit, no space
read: 5000rpm
